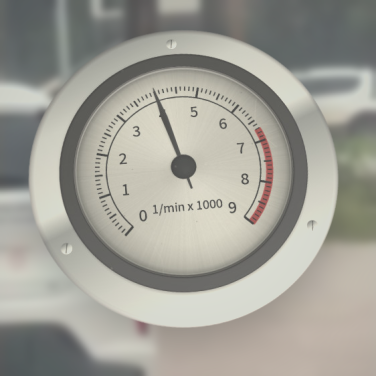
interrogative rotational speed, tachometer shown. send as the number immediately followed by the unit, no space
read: 4000rpm
